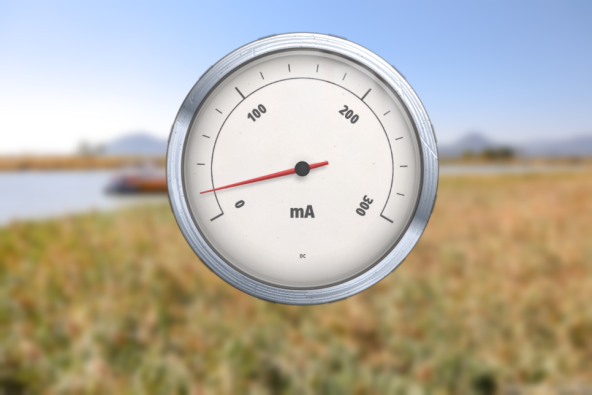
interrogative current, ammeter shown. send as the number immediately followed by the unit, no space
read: 20mA
